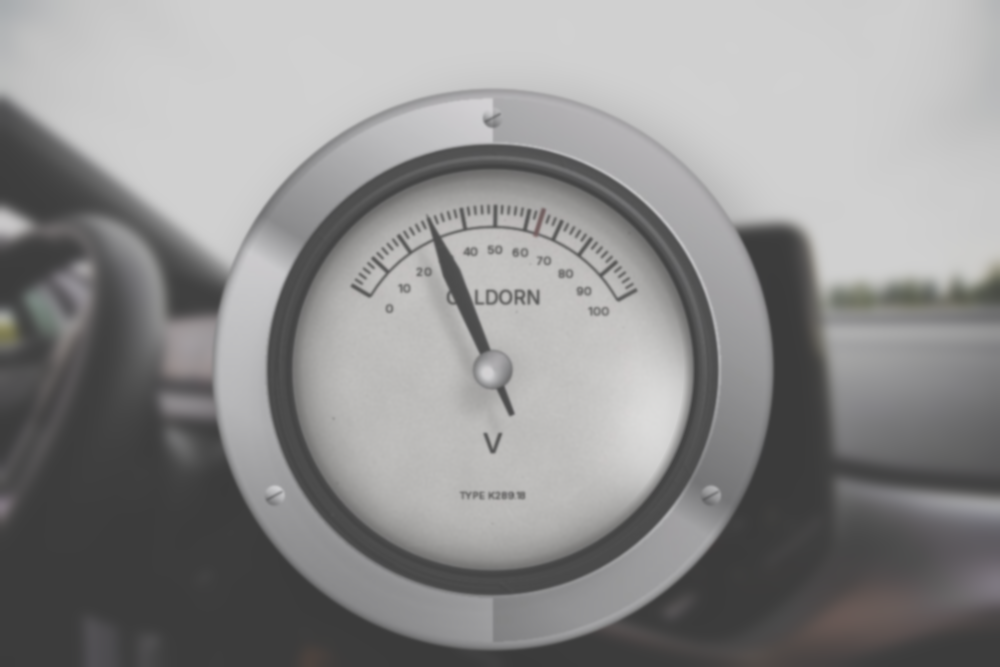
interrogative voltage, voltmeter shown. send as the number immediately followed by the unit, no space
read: 30V
